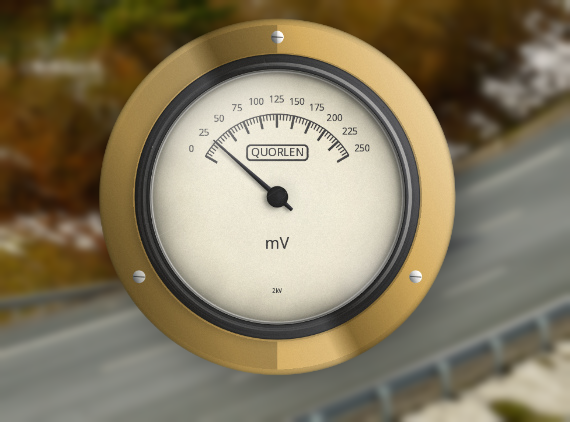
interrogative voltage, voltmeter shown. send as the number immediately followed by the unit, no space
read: 25mV
